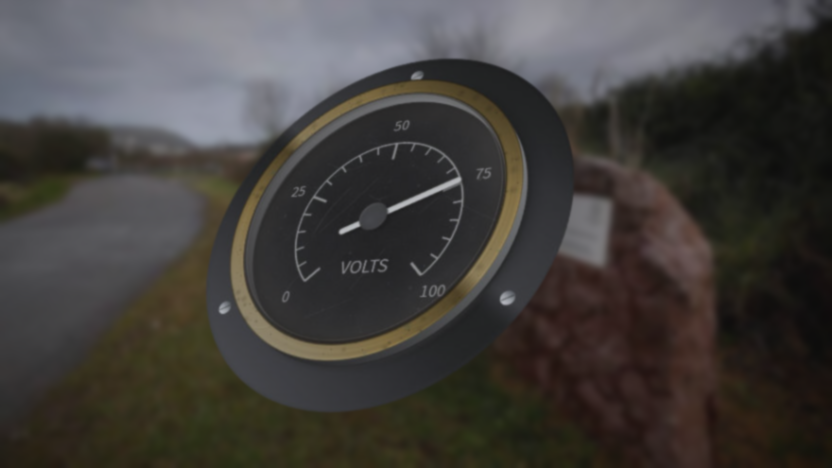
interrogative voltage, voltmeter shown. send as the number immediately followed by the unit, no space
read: 75V
